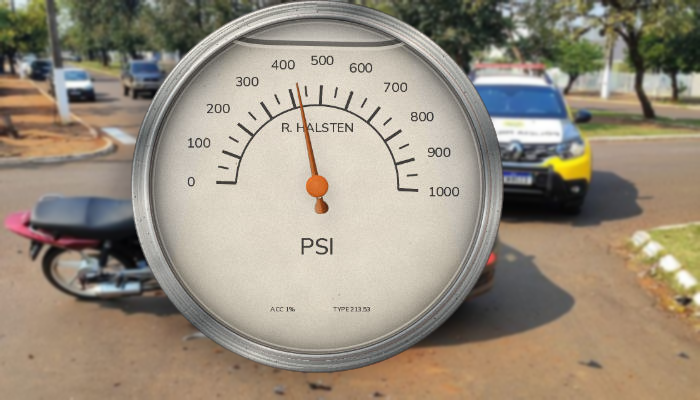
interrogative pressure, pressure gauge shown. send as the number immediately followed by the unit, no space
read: 425psi
